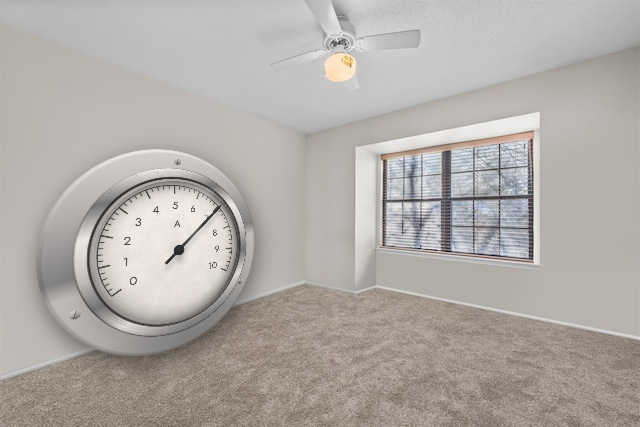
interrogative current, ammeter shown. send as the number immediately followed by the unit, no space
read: 7A
